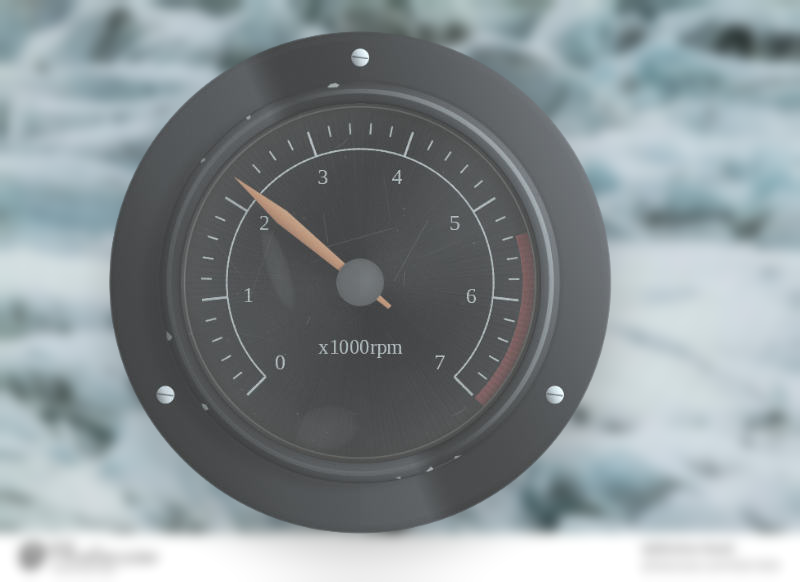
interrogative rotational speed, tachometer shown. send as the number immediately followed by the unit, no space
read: 2200rpm
